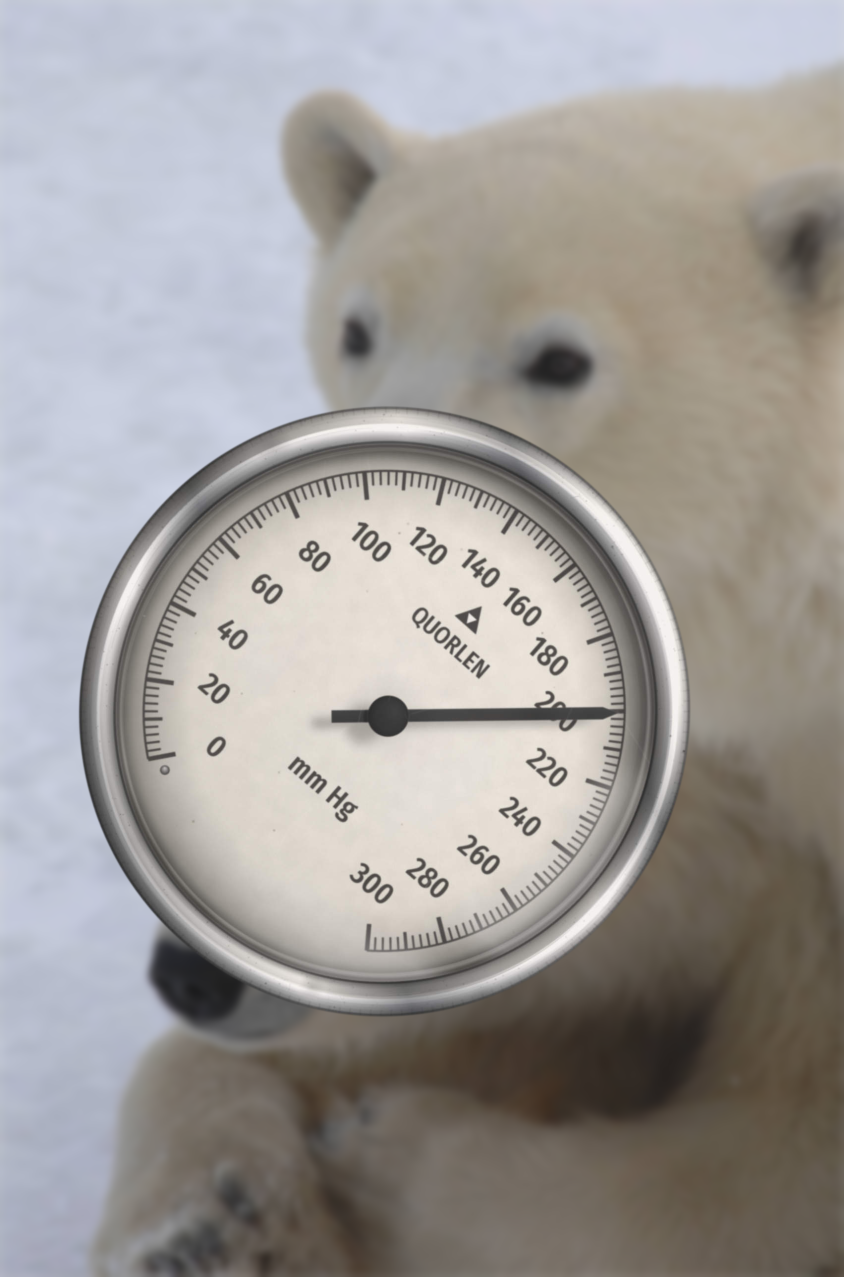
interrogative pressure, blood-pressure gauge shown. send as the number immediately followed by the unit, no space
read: 200mmHg
